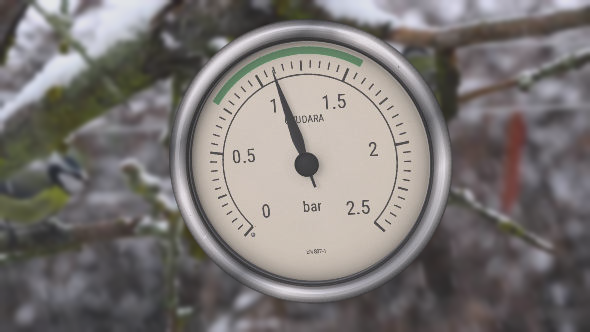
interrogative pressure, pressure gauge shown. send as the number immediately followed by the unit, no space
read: 1.1bar
